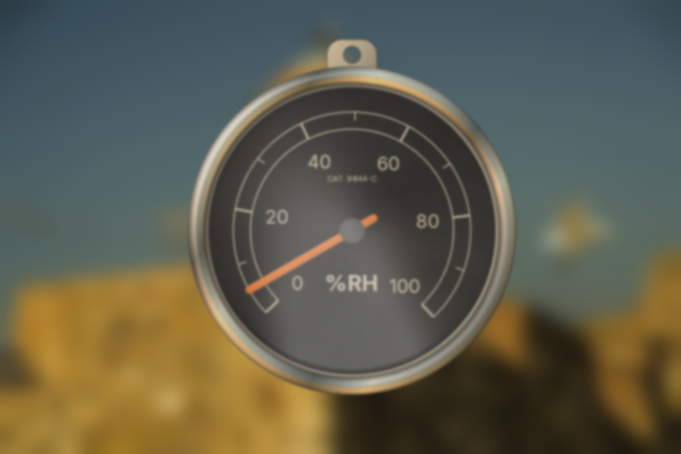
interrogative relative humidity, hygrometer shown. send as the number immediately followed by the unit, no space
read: 5%
